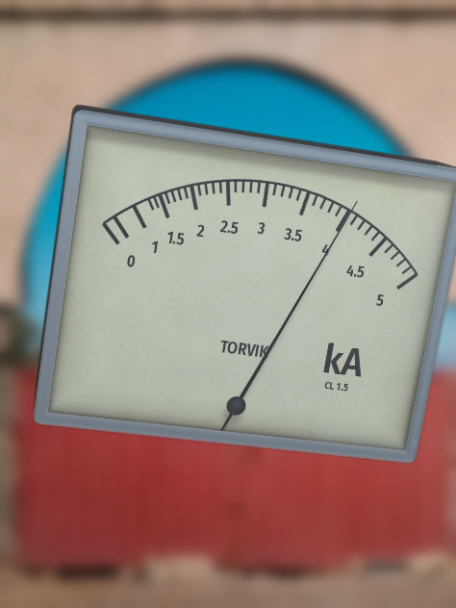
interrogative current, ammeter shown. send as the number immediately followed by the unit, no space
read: 4kA
